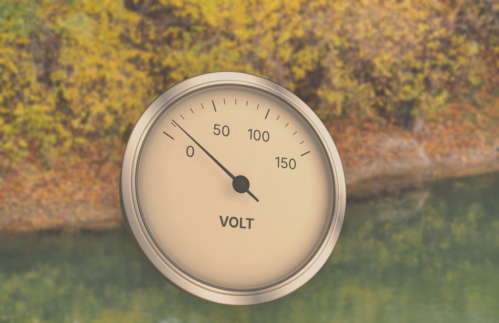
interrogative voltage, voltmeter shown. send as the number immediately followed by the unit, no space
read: 10V
